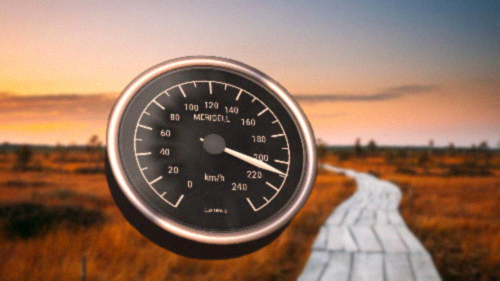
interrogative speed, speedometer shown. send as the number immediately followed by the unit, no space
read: 210km/h
